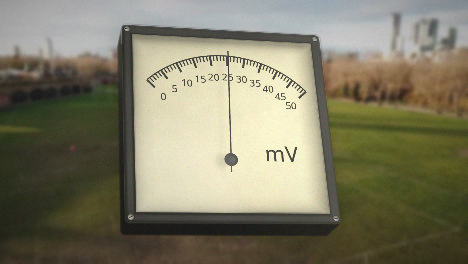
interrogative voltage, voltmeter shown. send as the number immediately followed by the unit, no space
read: 25mV
